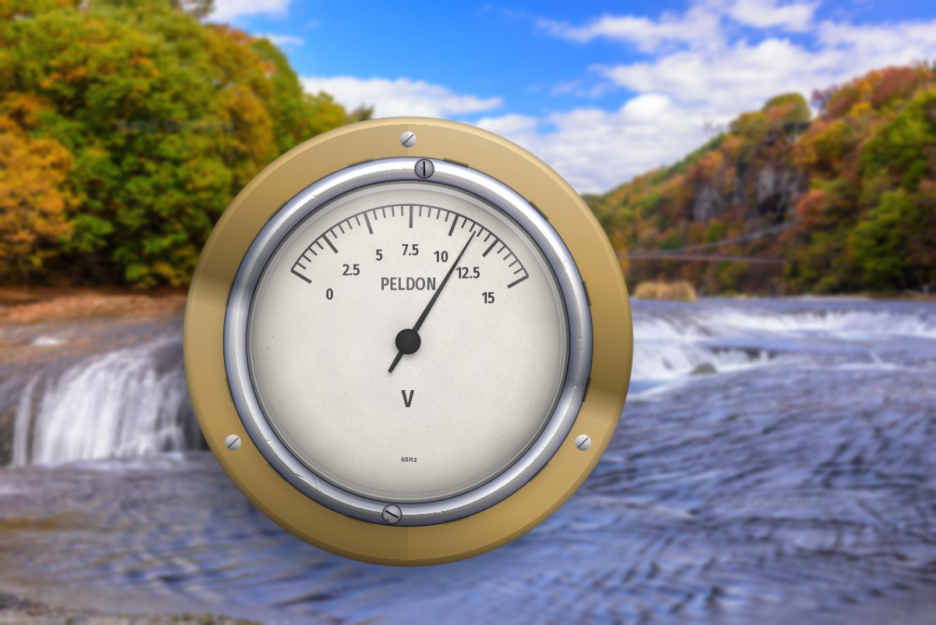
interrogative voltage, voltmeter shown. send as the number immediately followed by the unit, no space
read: 11.25V
